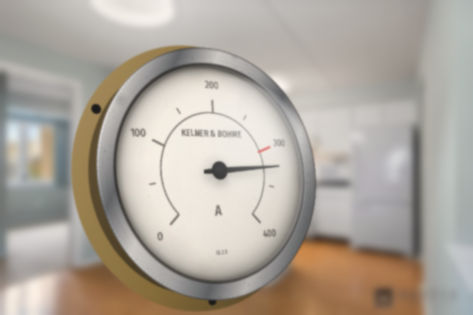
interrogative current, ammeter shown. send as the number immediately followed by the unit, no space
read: 325A
